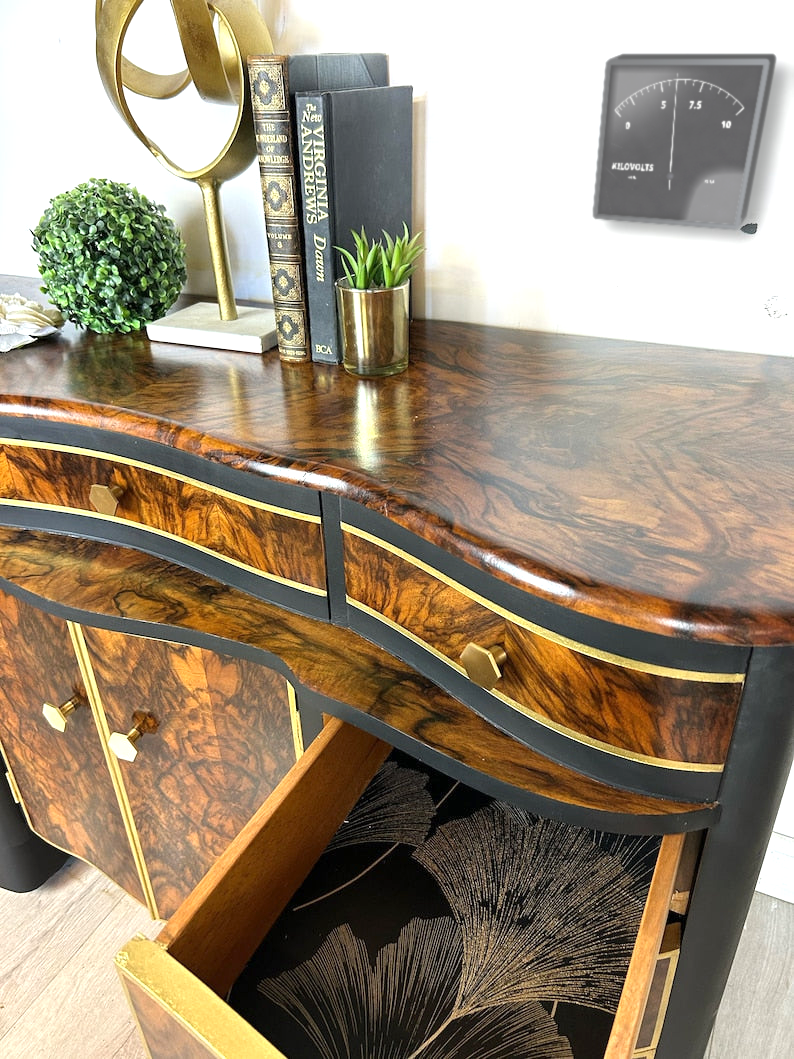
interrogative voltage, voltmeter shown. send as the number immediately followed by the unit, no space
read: 6kV
